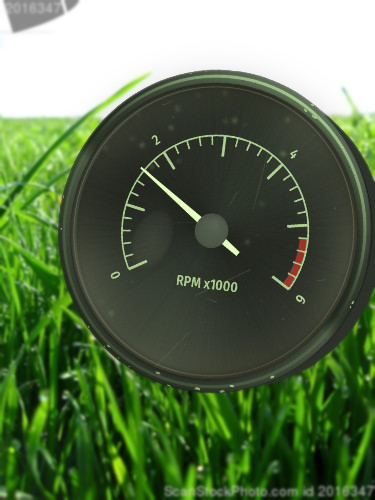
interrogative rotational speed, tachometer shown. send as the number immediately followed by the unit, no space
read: 1600rpm
